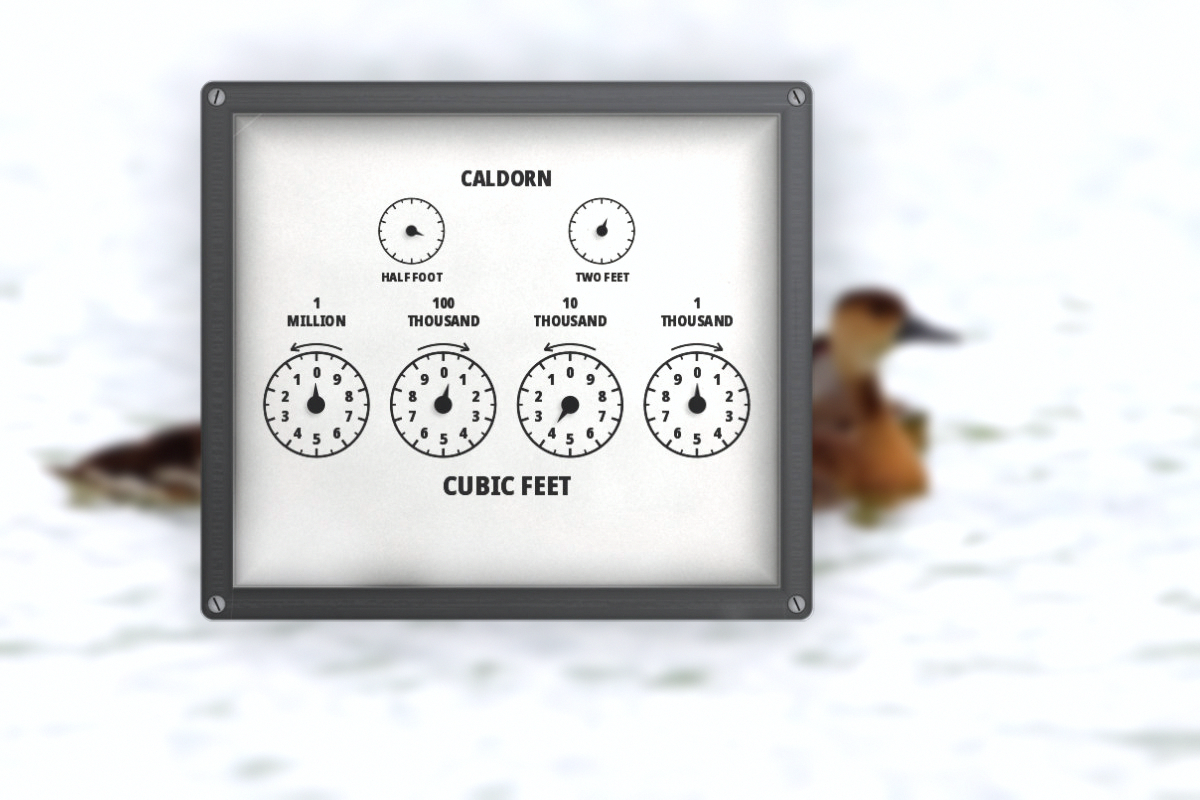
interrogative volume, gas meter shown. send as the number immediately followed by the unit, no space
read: 4000ft³
